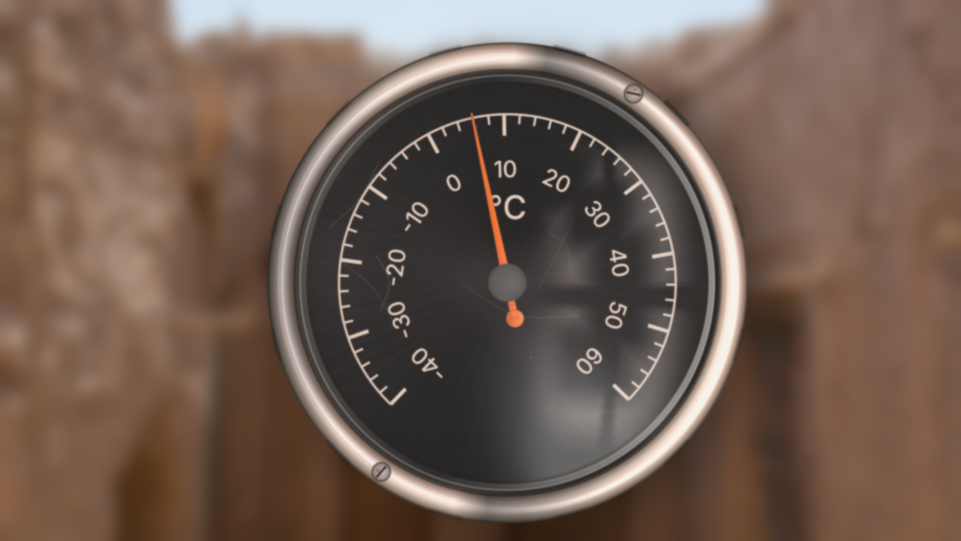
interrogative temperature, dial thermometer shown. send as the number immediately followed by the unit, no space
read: 6°C
